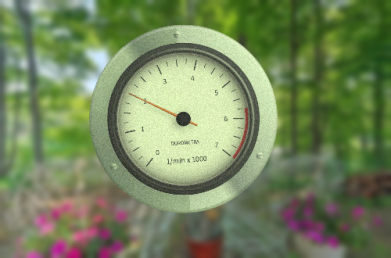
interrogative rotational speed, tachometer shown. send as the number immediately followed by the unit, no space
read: 2000rpm
